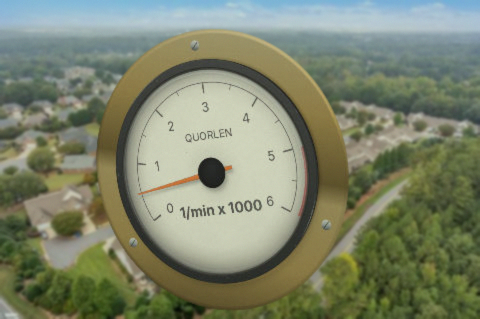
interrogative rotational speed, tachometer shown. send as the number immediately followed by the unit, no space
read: 500rpm
